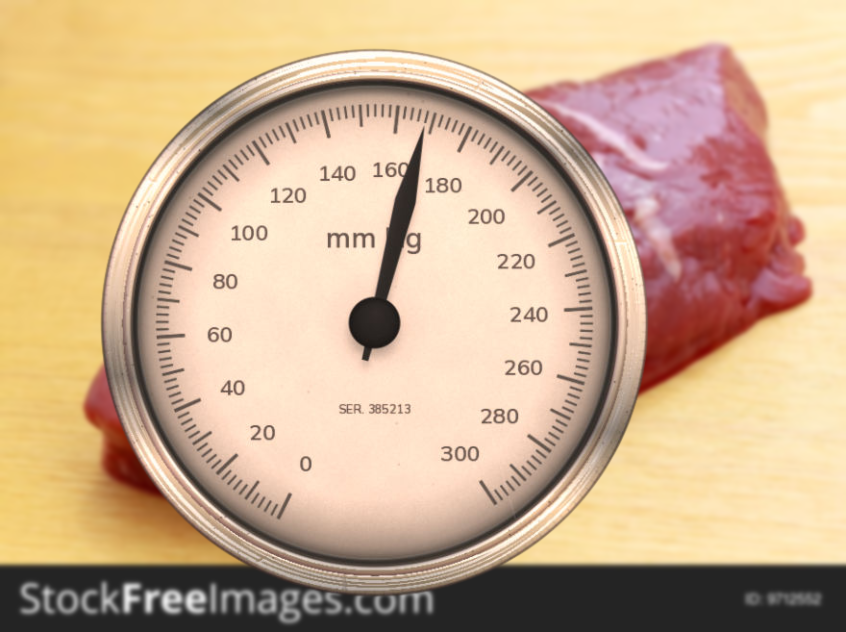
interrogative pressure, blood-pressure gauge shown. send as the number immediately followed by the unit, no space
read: 168mmHg
